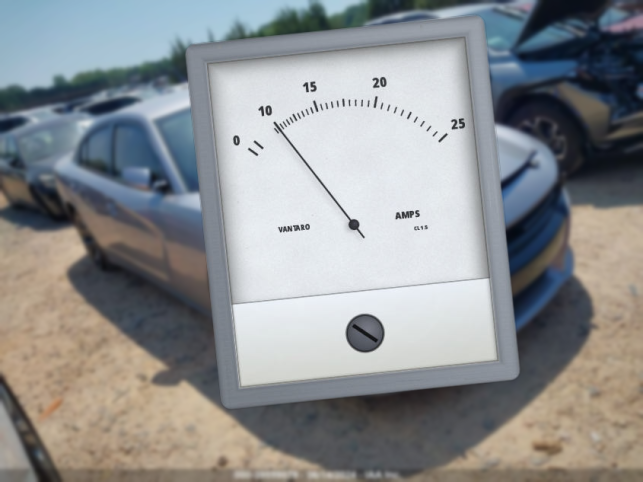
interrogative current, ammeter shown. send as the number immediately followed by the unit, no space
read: 10A
